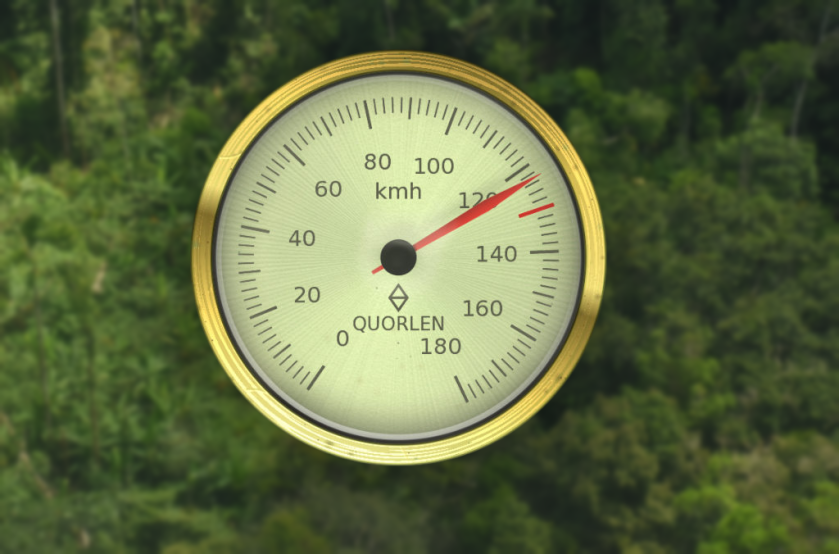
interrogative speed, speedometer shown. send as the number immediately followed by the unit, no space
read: 123km/h
